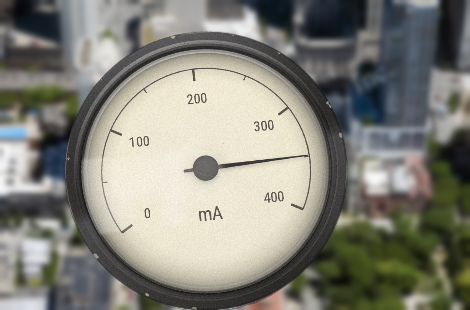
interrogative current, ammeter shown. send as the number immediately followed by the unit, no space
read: 350mA
